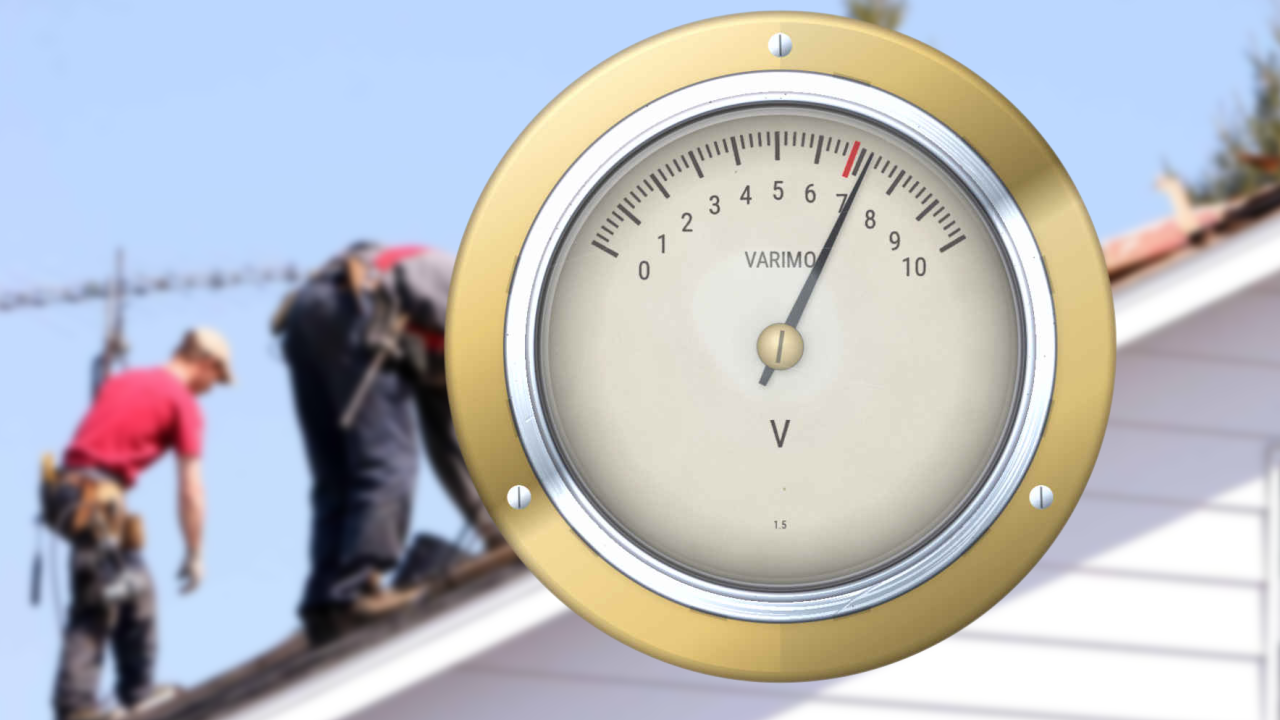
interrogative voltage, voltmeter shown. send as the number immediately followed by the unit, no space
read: 7.2V
